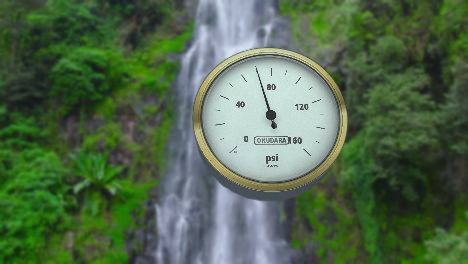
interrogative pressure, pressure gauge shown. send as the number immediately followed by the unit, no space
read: 70psi
